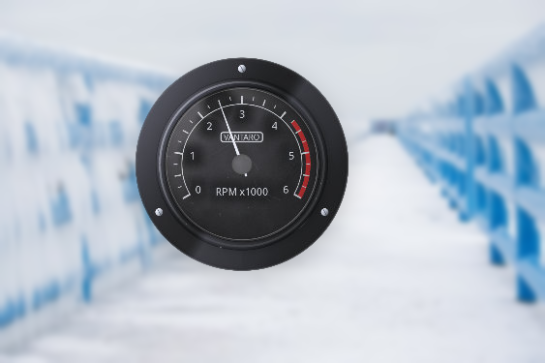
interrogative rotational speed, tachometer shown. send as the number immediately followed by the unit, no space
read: 2500rpm
